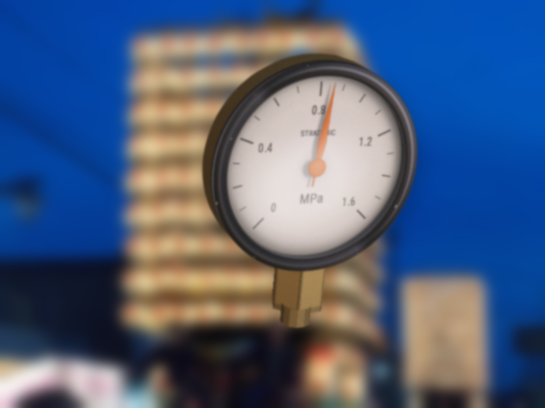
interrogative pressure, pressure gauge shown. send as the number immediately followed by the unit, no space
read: 0.85MPa
